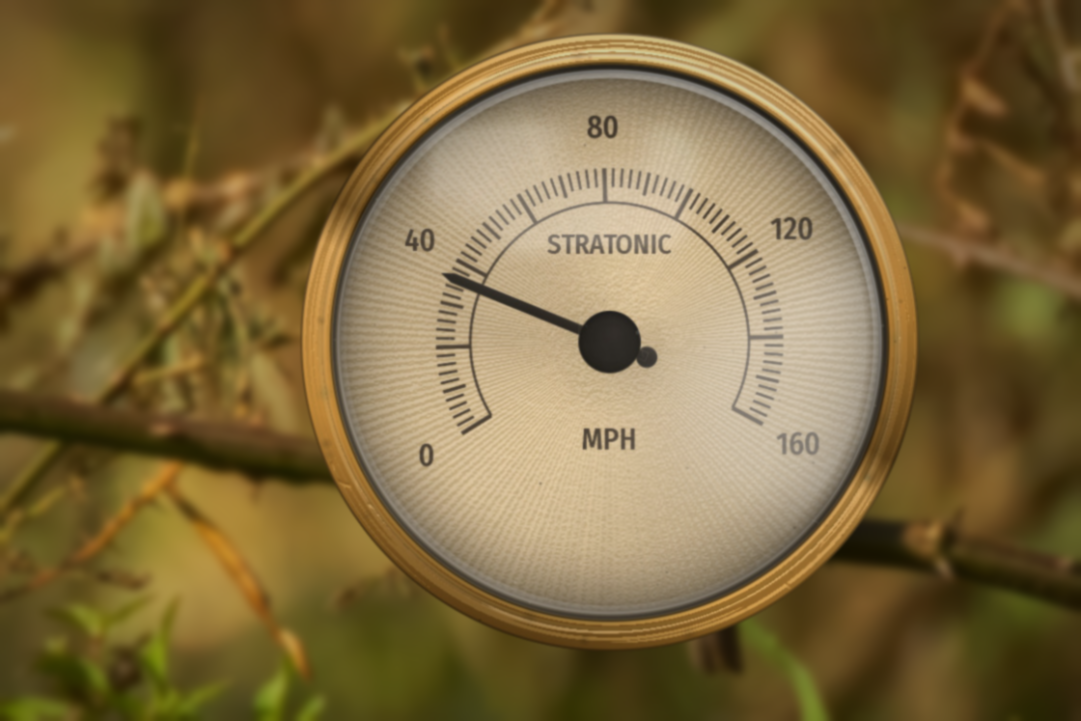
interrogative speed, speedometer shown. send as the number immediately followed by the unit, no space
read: 36mph
